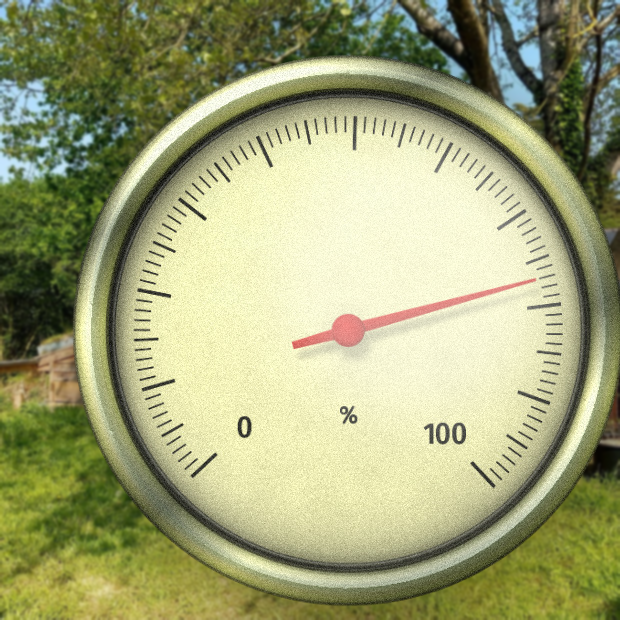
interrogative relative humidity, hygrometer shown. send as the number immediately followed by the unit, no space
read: 77%
